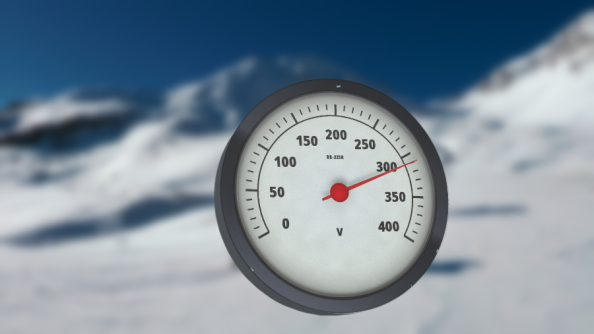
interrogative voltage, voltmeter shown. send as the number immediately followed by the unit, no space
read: 310V
